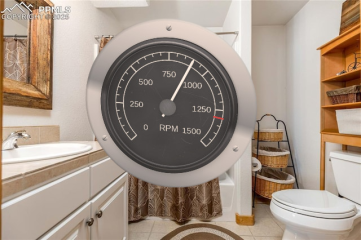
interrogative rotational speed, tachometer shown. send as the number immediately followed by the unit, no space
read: 900rpm
